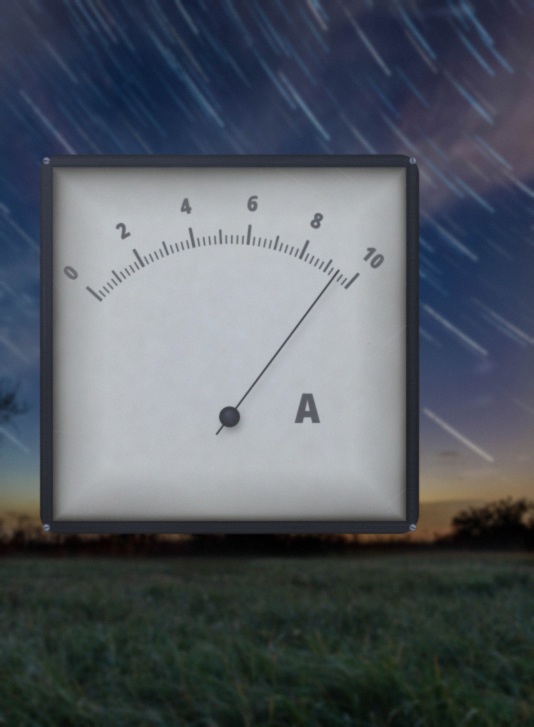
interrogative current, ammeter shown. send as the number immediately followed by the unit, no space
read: 9.4A
